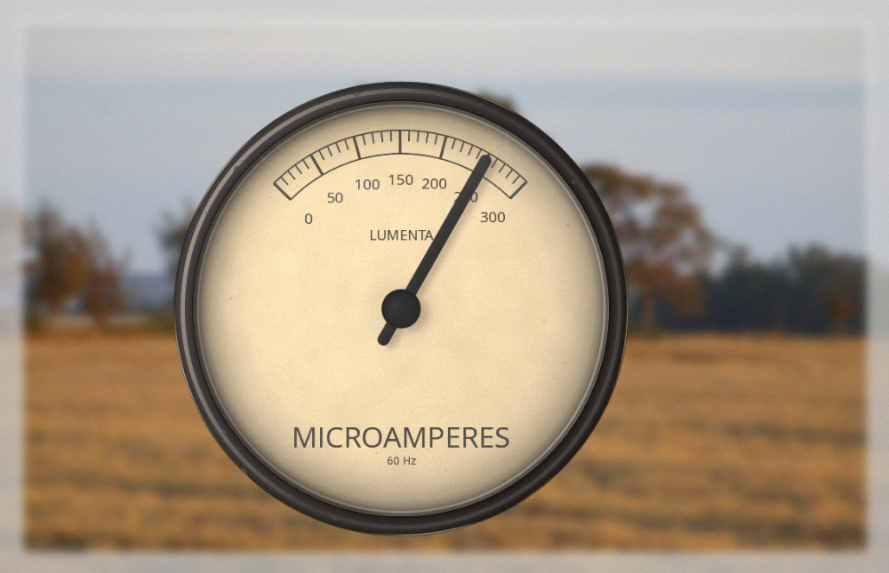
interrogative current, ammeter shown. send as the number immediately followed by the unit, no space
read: 250µA
